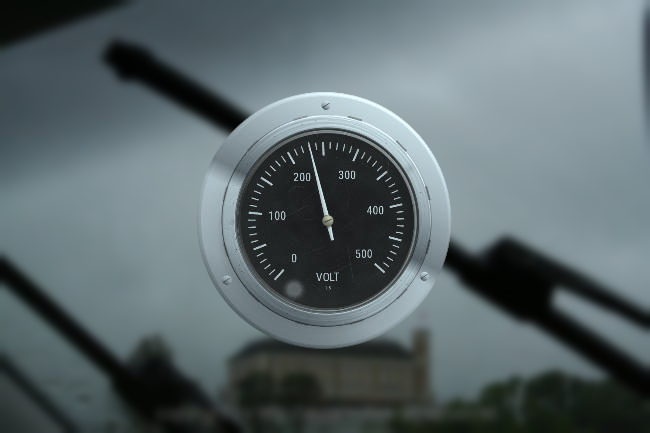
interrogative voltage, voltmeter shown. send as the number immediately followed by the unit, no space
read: 230V
